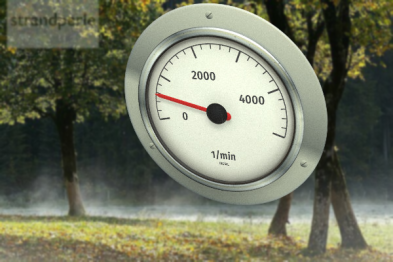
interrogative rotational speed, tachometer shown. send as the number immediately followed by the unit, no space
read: 600rpm
